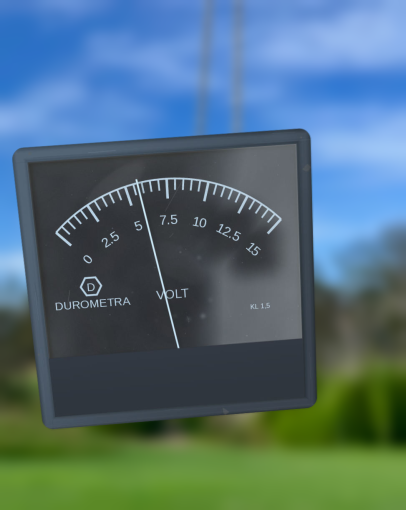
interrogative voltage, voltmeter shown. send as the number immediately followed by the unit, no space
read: 5.75V
